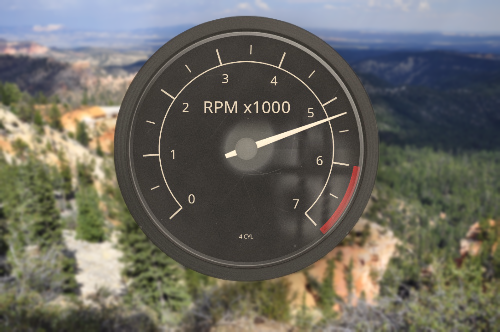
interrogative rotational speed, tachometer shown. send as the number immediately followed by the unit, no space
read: 5250rpm
